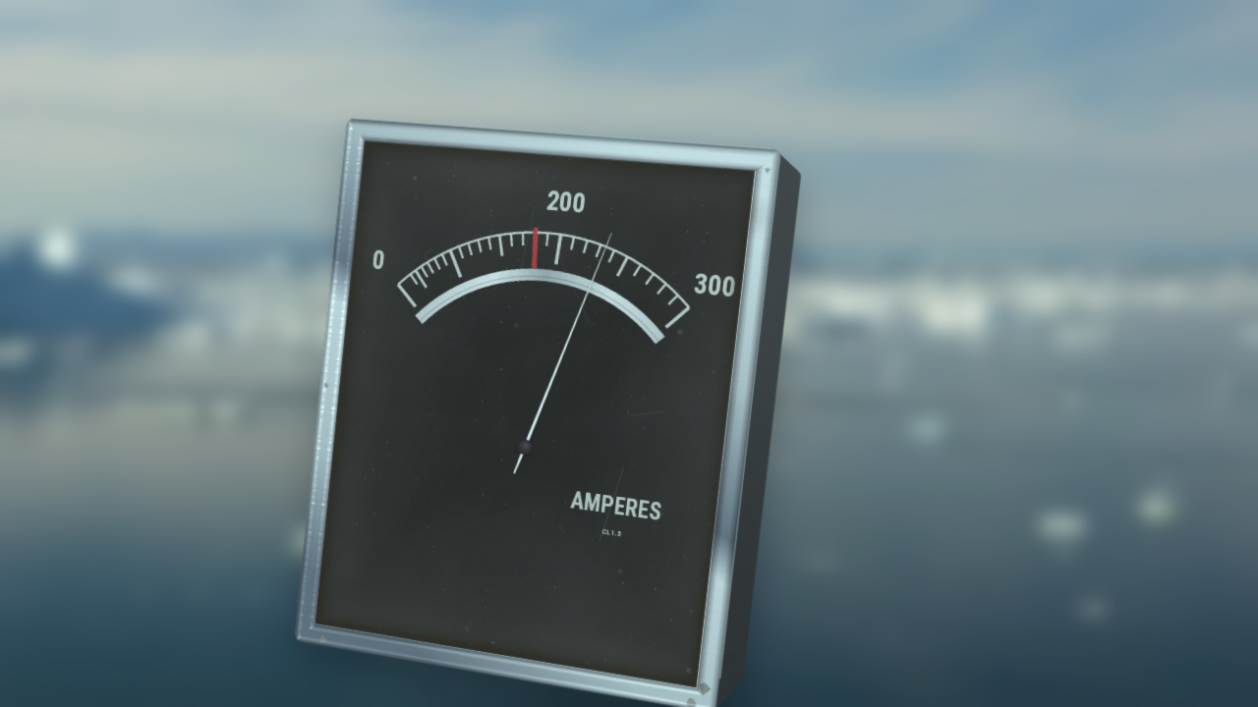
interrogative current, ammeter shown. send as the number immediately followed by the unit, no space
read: 235A
